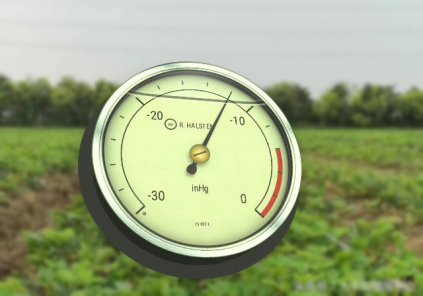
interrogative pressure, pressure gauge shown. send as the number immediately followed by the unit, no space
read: -12inHg
